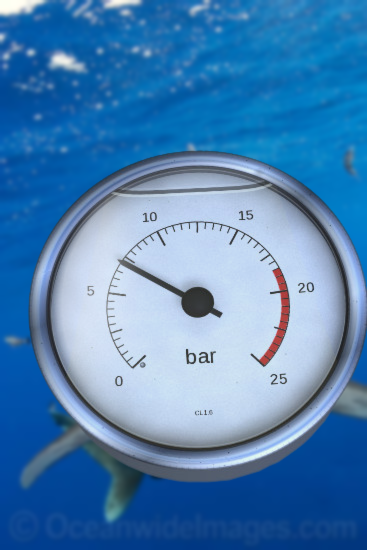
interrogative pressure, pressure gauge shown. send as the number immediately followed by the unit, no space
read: 7bar
